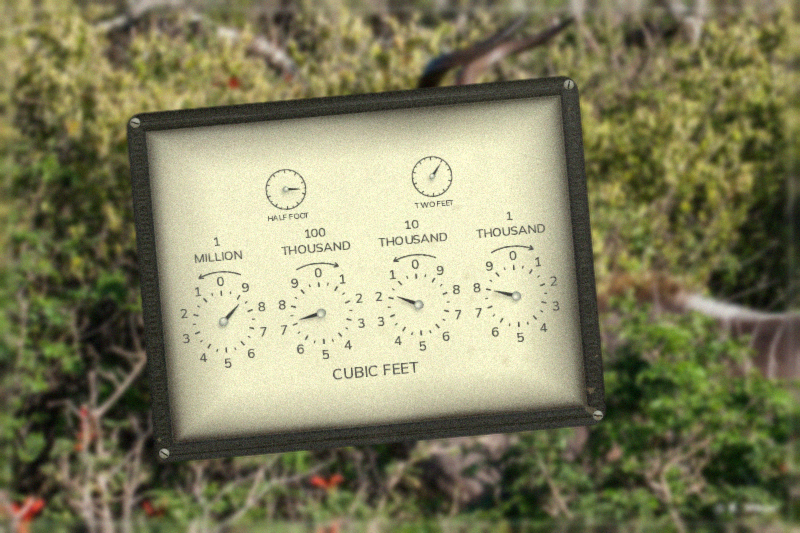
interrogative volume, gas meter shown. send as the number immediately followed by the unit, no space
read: 871800ft³
